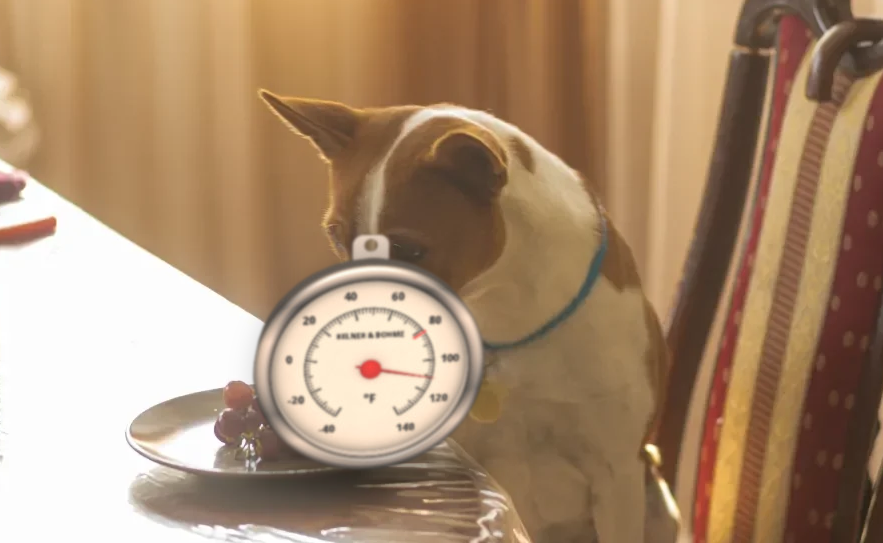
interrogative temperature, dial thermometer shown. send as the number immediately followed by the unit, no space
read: 110°F
